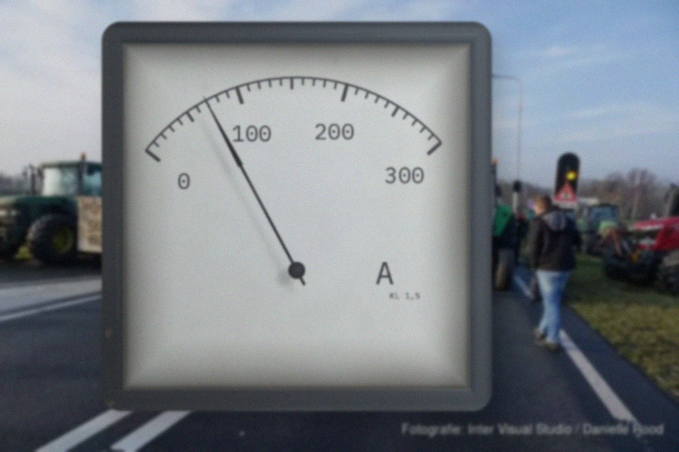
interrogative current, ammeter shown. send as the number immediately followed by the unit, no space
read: 70A
